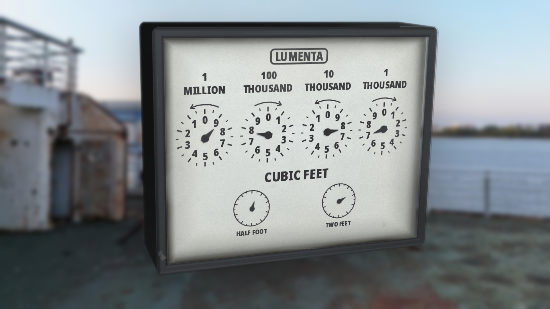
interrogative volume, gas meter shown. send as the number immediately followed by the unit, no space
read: 877700ft³
